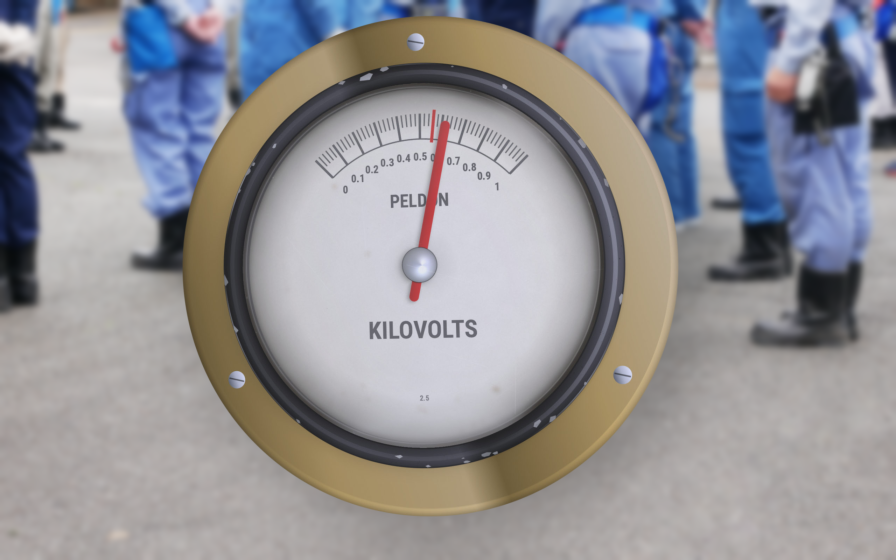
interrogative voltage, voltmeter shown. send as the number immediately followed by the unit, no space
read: 0.62kV
